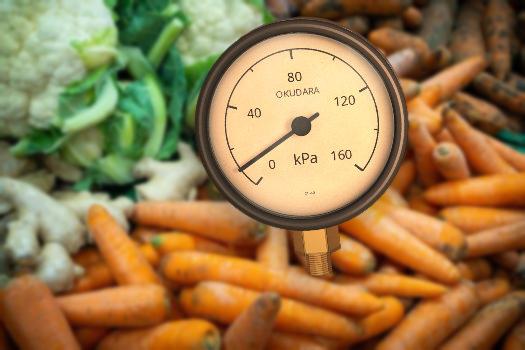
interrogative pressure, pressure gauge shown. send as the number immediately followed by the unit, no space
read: 10kPa
